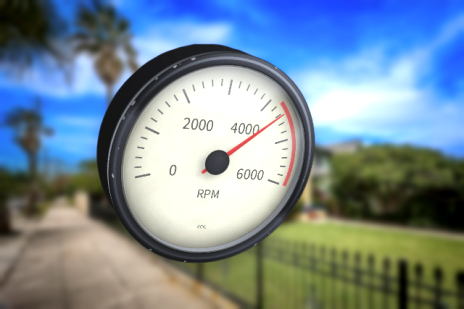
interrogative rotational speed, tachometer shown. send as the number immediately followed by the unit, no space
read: 4400rpm
